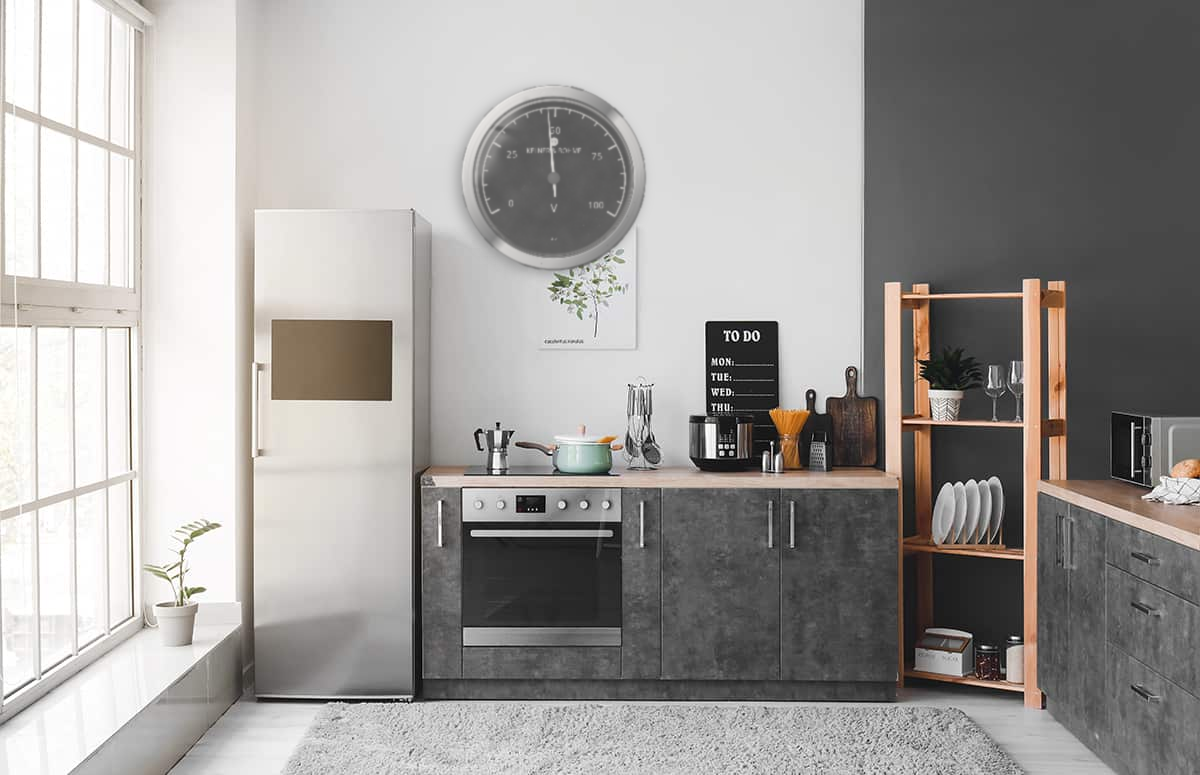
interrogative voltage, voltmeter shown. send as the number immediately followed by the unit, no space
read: 47.5V
